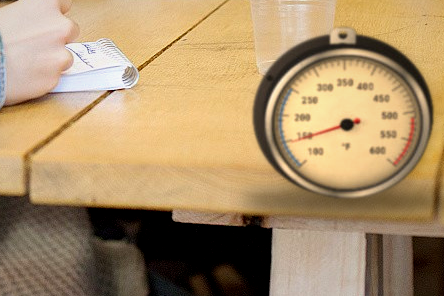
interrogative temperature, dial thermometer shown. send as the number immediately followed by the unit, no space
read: 150°F
